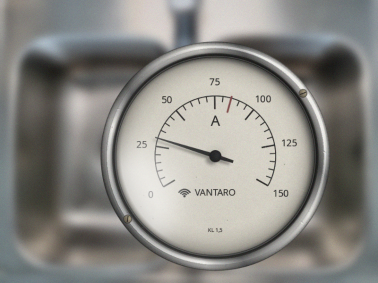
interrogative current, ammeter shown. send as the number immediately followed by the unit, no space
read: 30A
